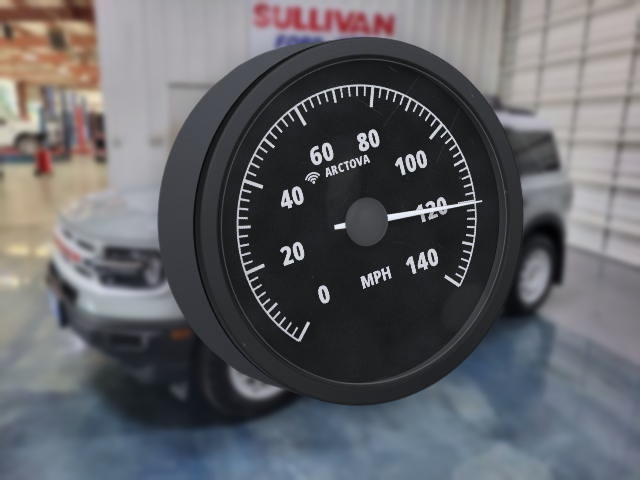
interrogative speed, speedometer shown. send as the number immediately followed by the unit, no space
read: 120mph
